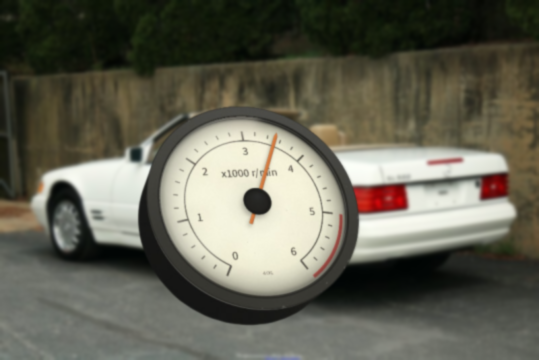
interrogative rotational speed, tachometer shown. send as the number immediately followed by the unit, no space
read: 3500rpm
